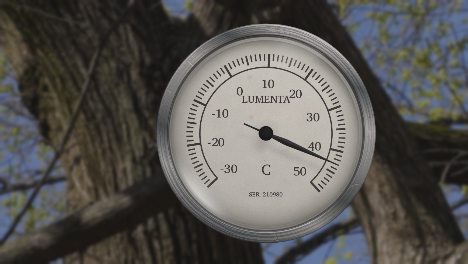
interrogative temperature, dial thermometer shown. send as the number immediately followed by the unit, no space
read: 43°C
